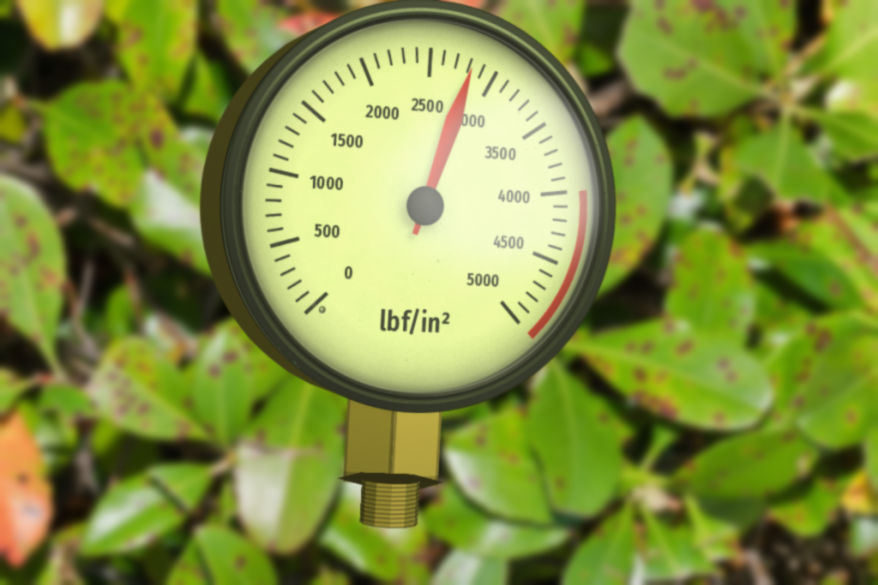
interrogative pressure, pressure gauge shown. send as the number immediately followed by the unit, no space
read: 2800psi
